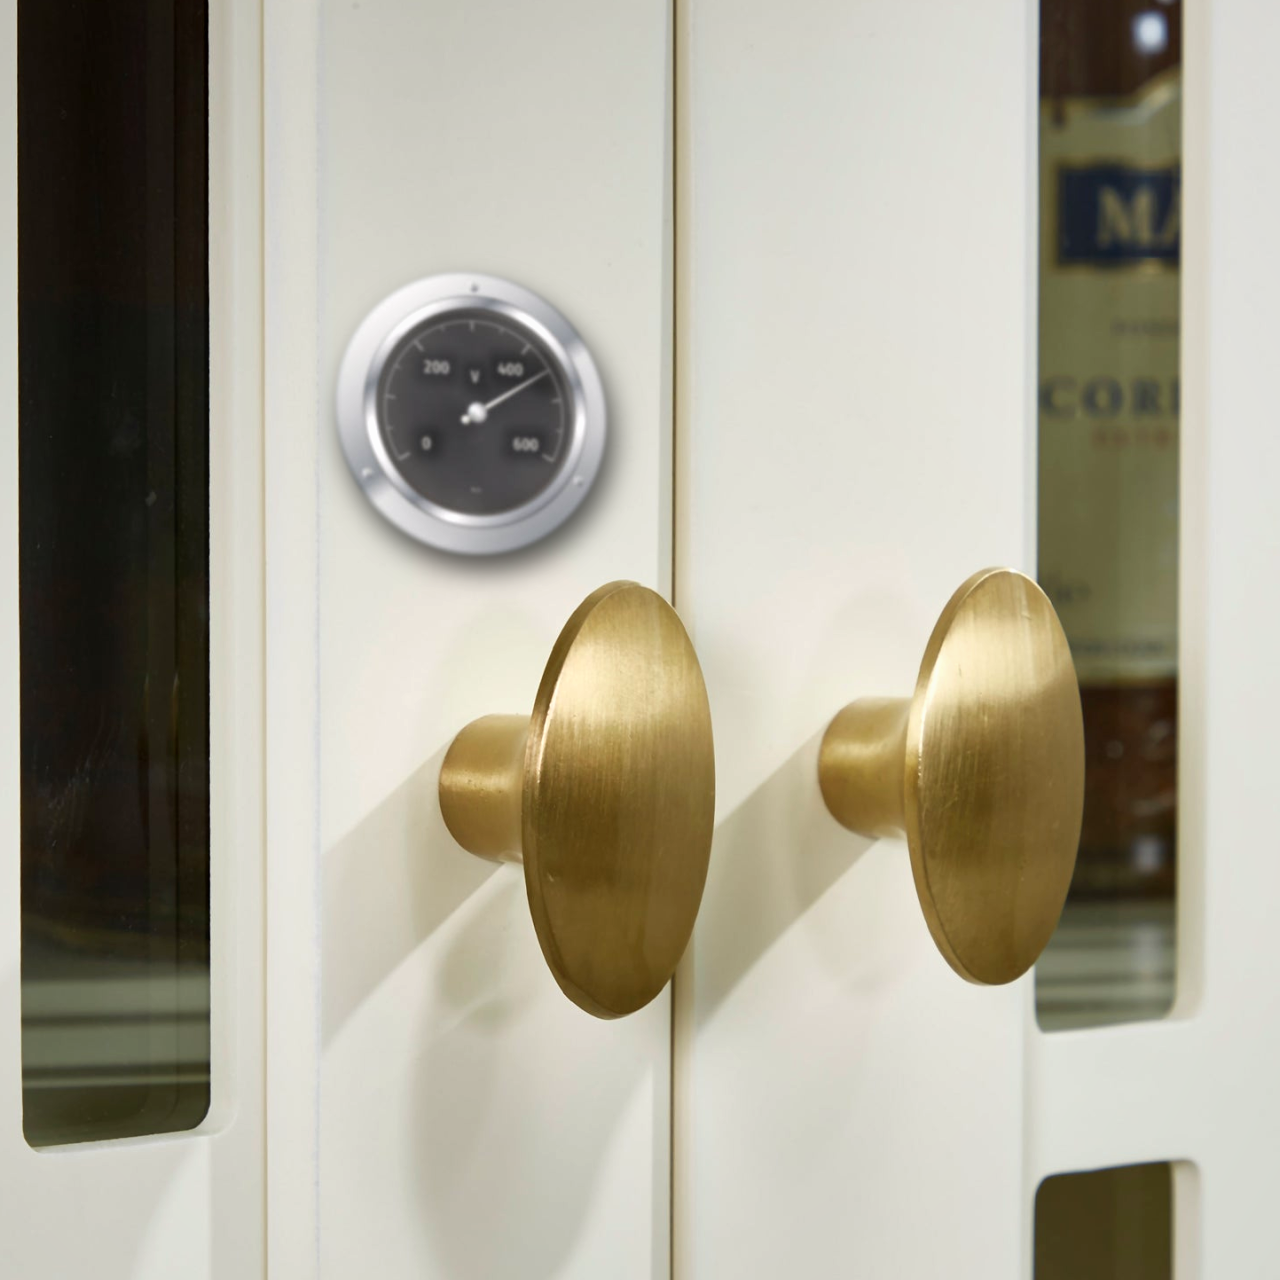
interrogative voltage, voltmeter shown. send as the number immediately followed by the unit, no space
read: 450V
